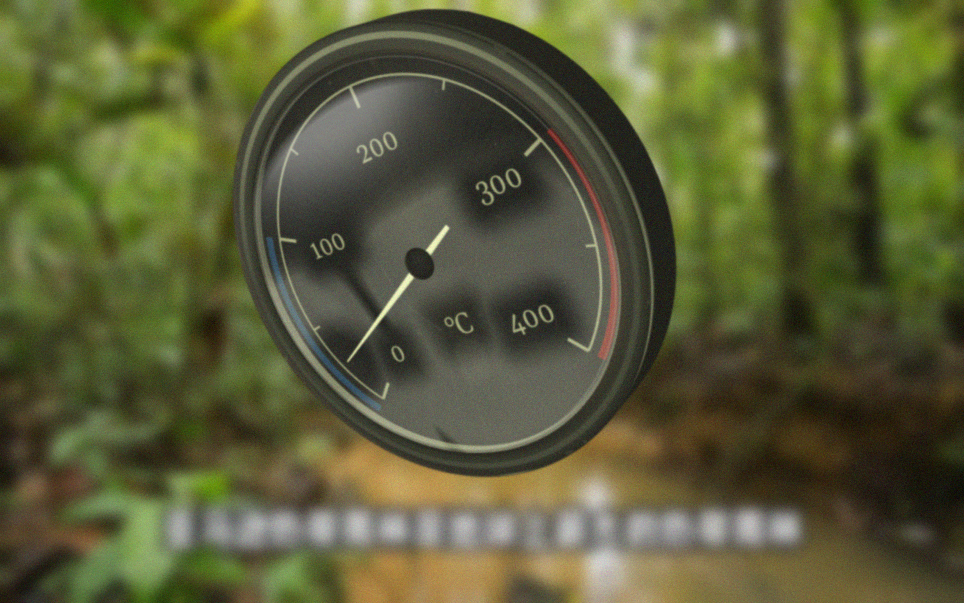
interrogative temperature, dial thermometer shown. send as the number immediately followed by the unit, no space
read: 25°C
